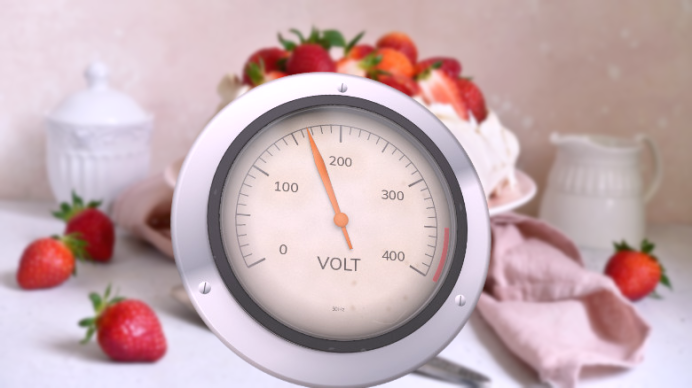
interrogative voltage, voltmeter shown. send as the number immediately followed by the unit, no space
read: 165V
